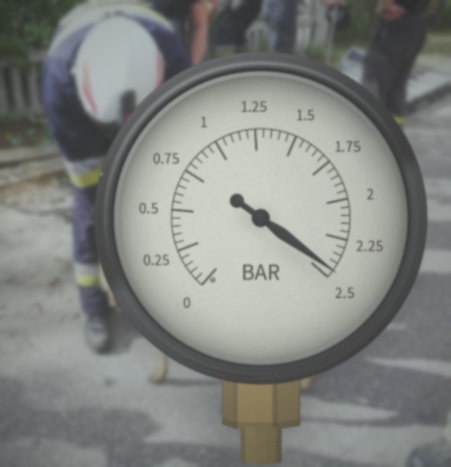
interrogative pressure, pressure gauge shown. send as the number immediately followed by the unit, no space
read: 2.45bar
